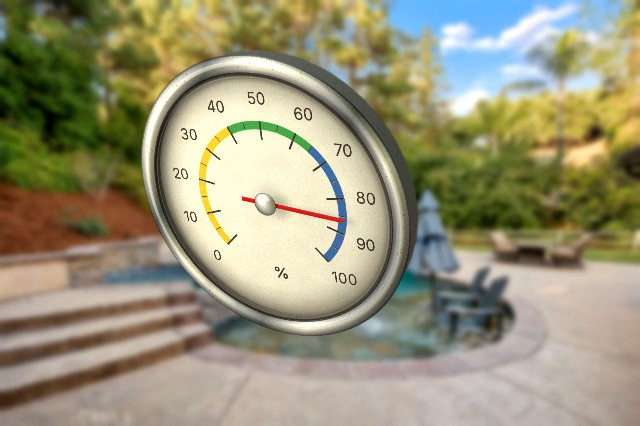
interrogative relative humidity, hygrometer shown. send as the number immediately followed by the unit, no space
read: 85%
